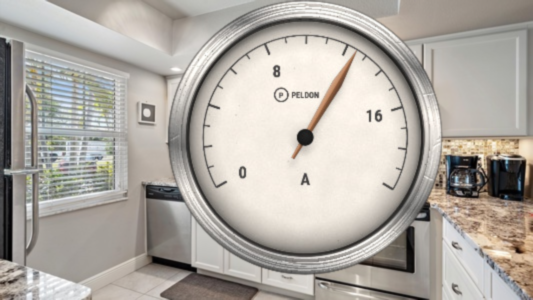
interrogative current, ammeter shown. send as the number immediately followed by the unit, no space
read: 12.5A
